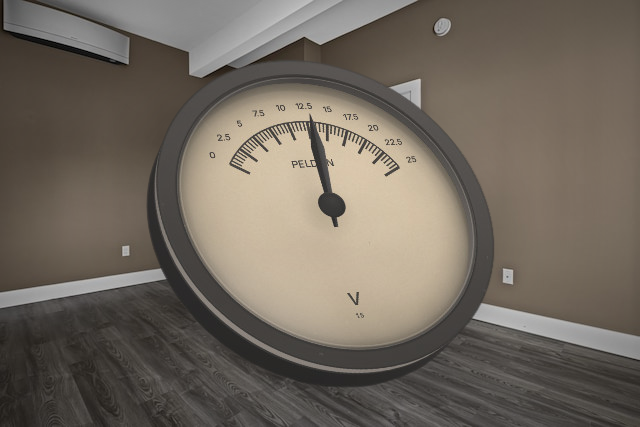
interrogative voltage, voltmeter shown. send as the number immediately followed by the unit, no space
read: 12.5V
